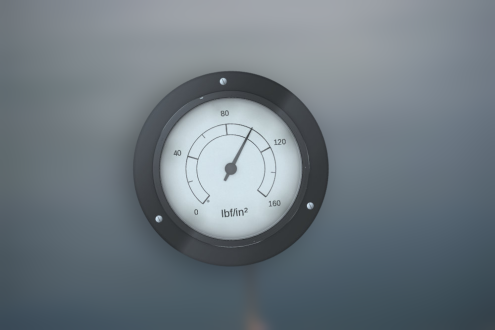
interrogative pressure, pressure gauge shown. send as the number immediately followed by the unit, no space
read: 100psi
